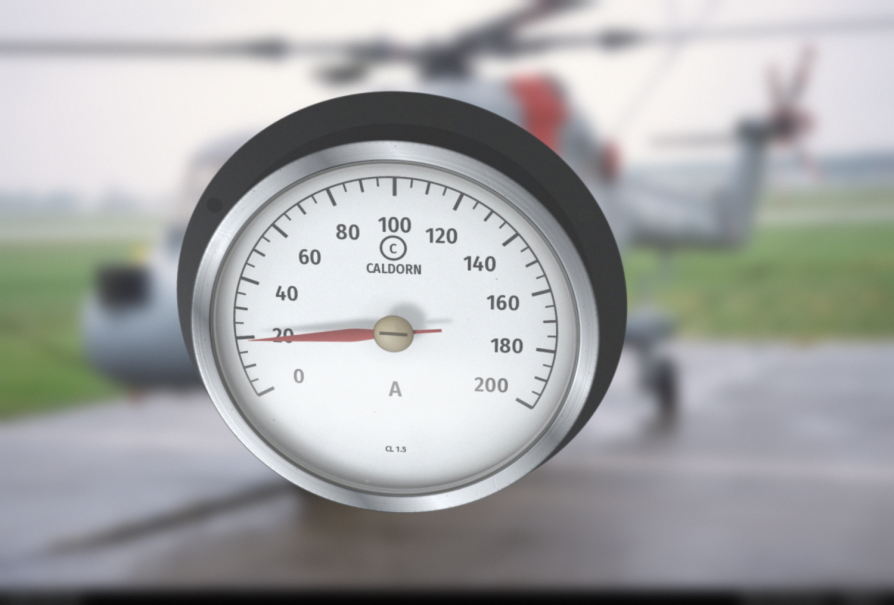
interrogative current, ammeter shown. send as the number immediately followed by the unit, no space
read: 20A
